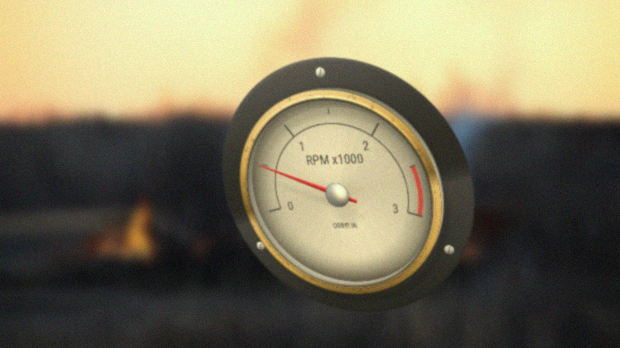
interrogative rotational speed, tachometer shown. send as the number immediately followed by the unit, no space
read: 500rpm
